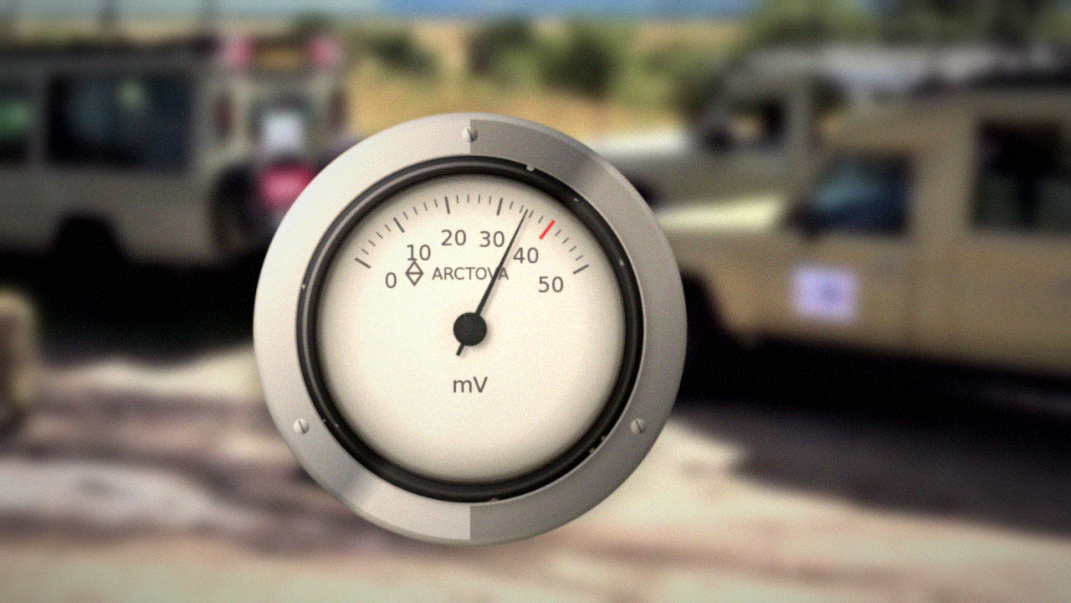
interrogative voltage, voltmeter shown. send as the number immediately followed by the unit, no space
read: 35mV
